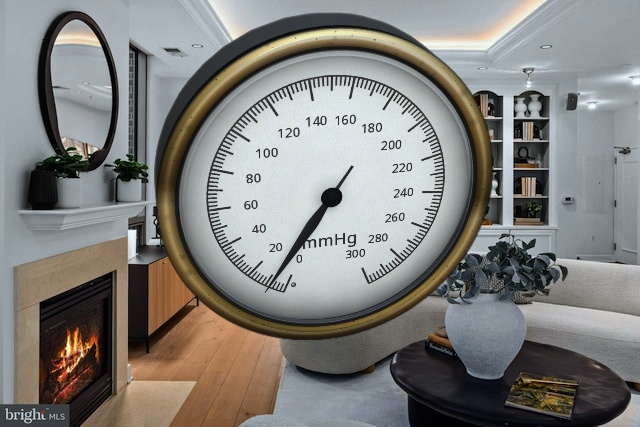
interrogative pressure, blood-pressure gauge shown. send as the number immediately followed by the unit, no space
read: 10mmHg
